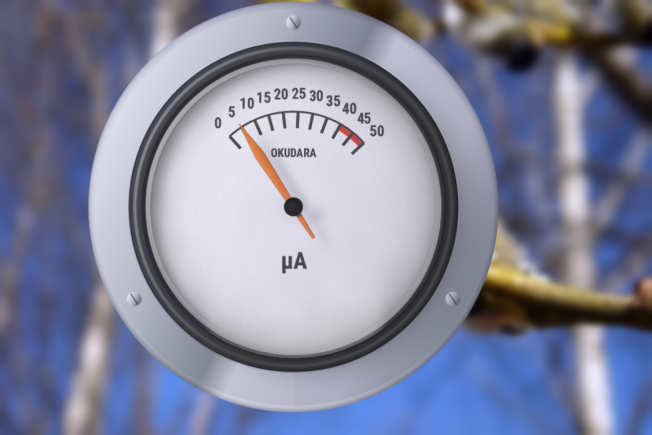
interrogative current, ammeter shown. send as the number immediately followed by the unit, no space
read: 5µA
